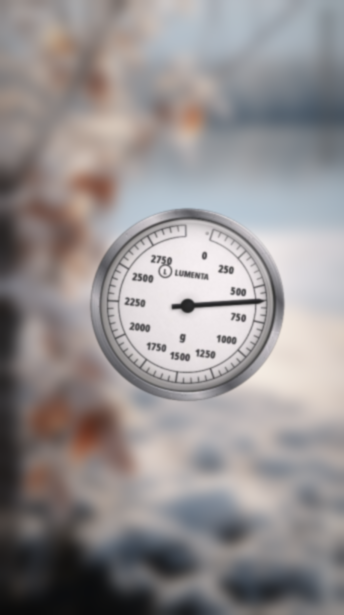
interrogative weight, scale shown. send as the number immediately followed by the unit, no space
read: 600g
